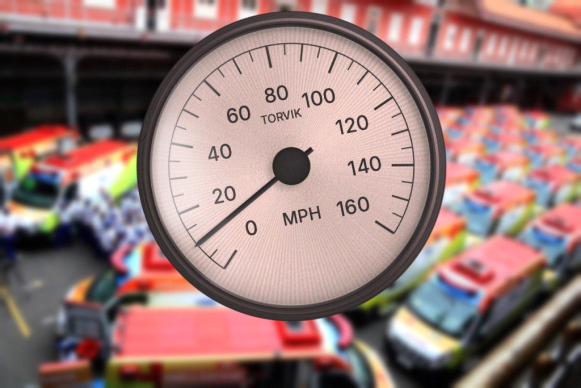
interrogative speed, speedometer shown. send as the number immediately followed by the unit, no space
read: 10mph
